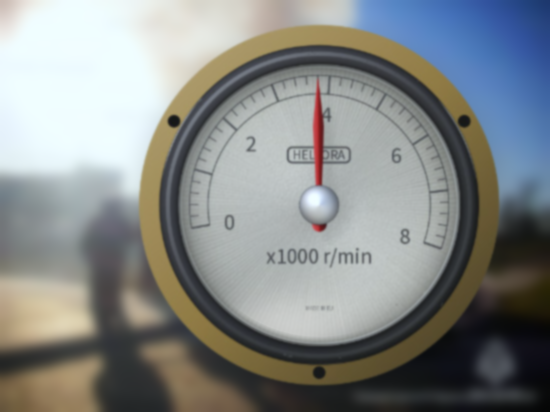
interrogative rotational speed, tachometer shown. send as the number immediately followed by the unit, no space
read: 3800rpm
